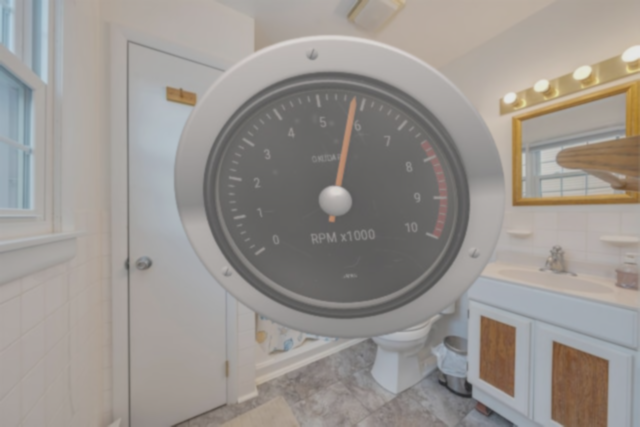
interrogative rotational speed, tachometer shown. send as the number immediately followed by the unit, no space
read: 5800rpm
